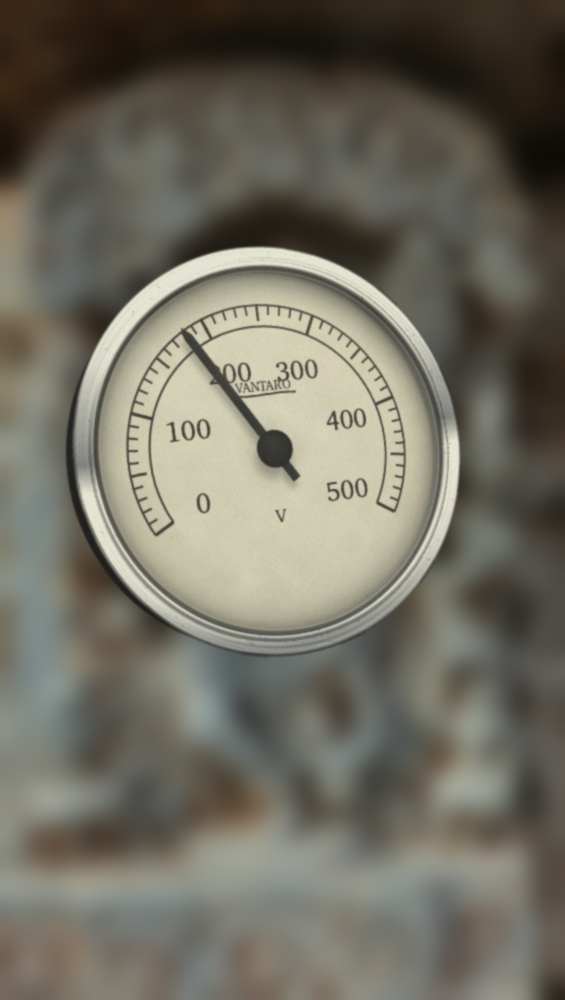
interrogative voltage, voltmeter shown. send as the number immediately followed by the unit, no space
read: 180V
